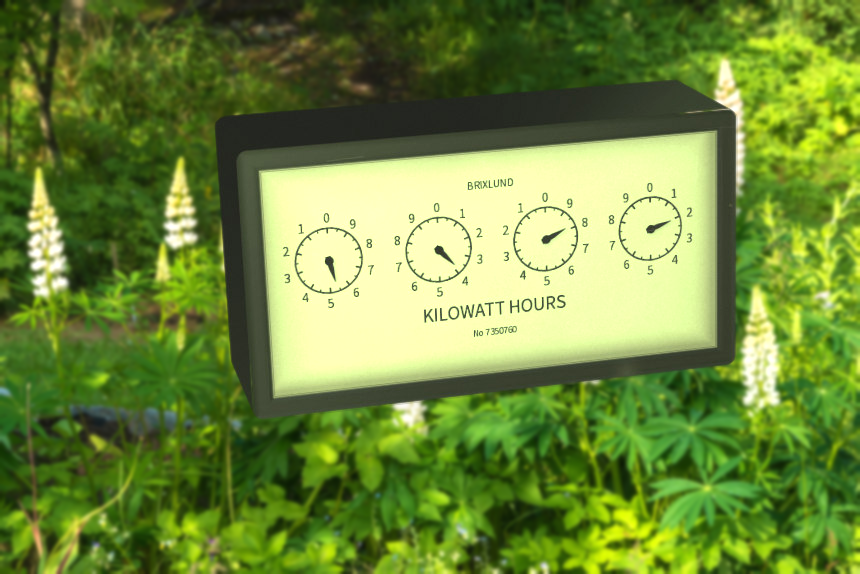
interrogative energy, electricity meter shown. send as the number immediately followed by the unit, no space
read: 5382kWh
